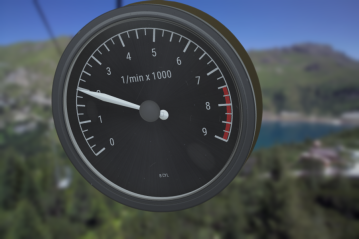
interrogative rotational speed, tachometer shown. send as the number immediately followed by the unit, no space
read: 2000rpm
